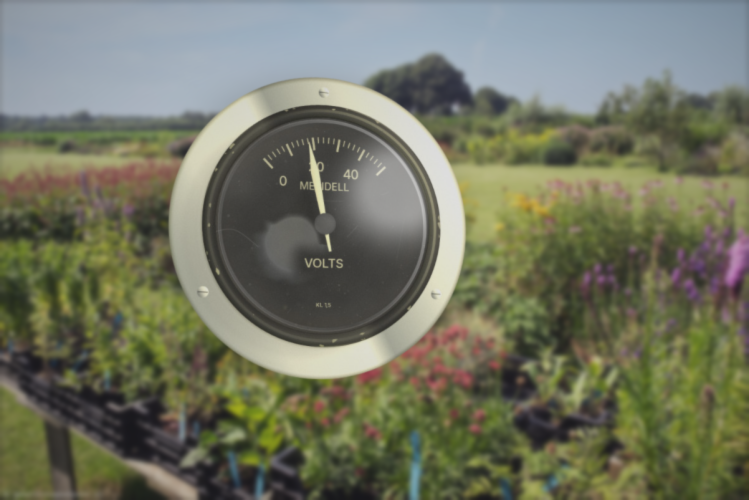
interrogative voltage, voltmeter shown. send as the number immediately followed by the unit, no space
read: 18V
